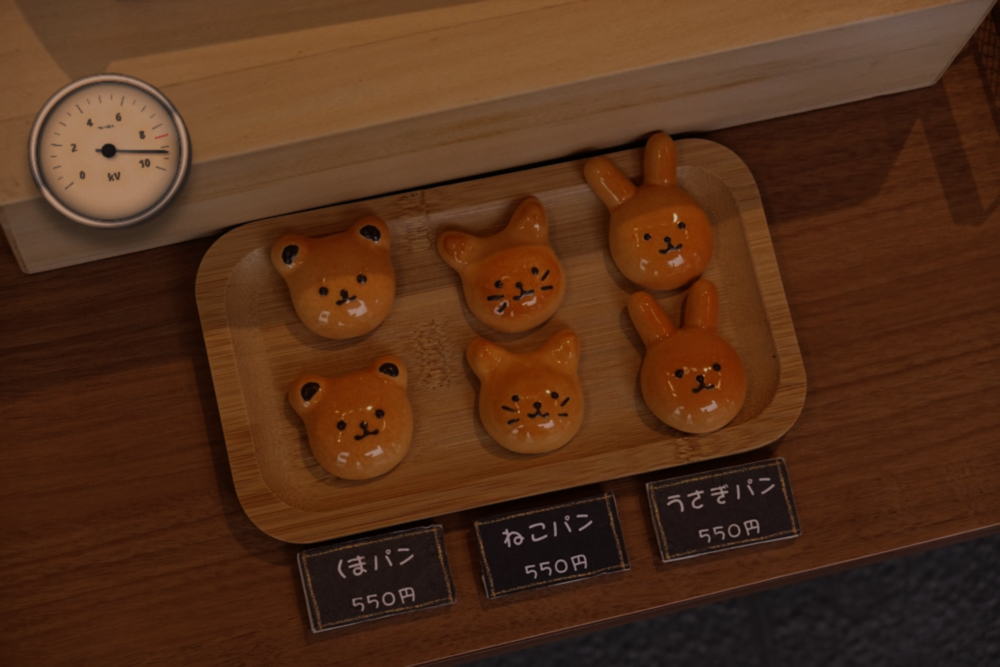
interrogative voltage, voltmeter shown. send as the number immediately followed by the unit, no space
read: 9.25kV
